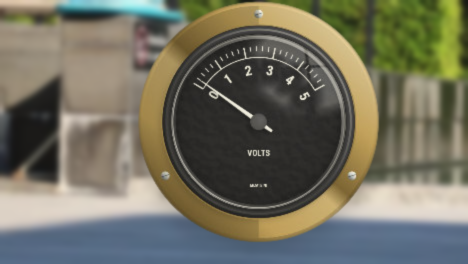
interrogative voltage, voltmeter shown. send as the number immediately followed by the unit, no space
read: 0.2V
